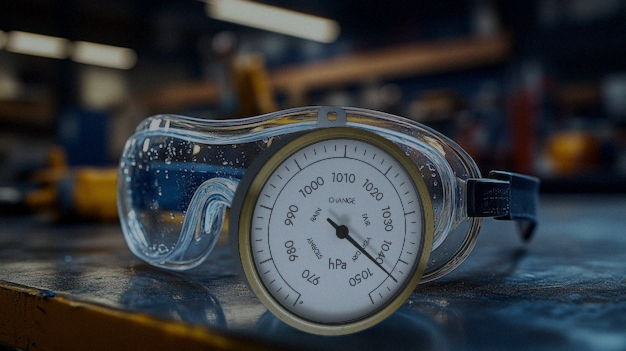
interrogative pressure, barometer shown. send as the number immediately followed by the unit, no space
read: 1044hPa
